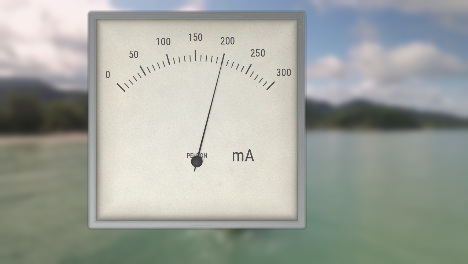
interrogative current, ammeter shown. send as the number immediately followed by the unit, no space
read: 200mA
